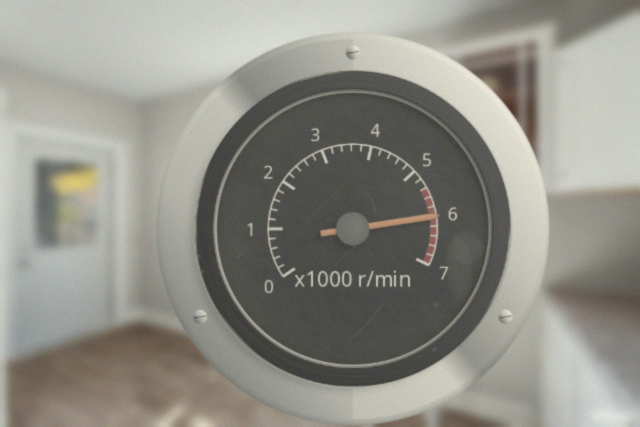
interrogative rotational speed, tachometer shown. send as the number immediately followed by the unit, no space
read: 6000rpm
